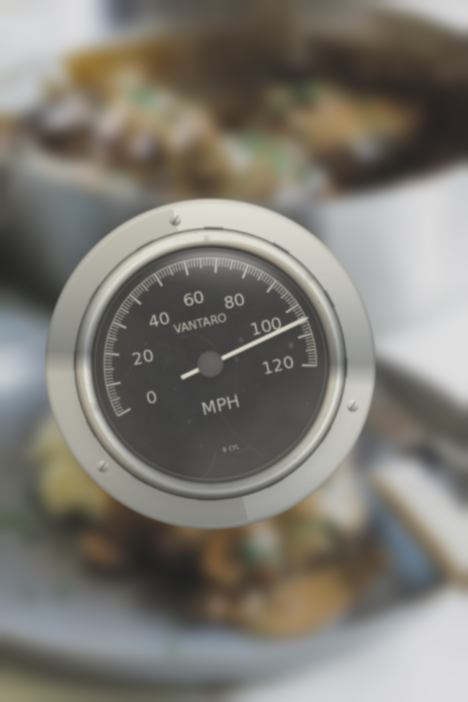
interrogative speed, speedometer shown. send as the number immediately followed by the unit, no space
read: 105mph
